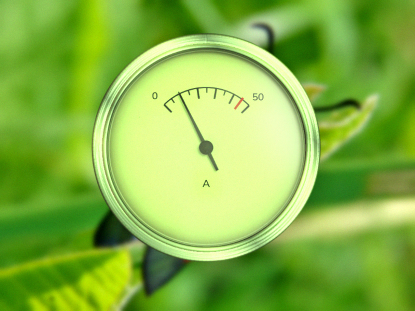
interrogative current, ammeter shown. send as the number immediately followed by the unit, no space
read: 10A
